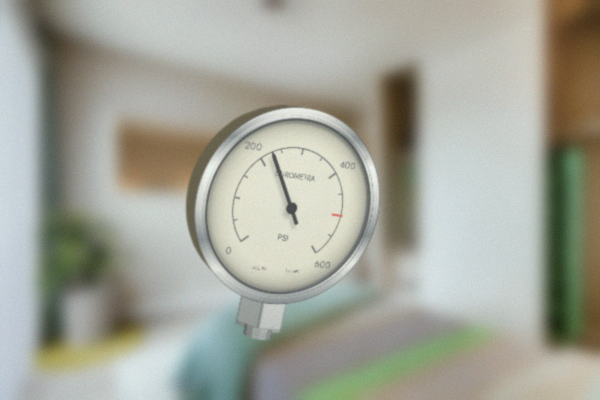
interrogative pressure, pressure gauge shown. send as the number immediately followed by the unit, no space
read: 225psi
